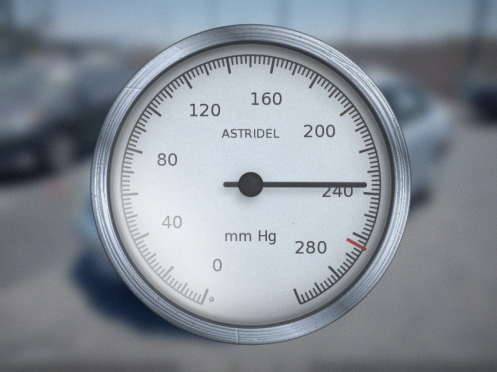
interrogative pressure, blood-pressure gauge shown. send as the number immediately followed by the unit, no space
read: 236mmHg
